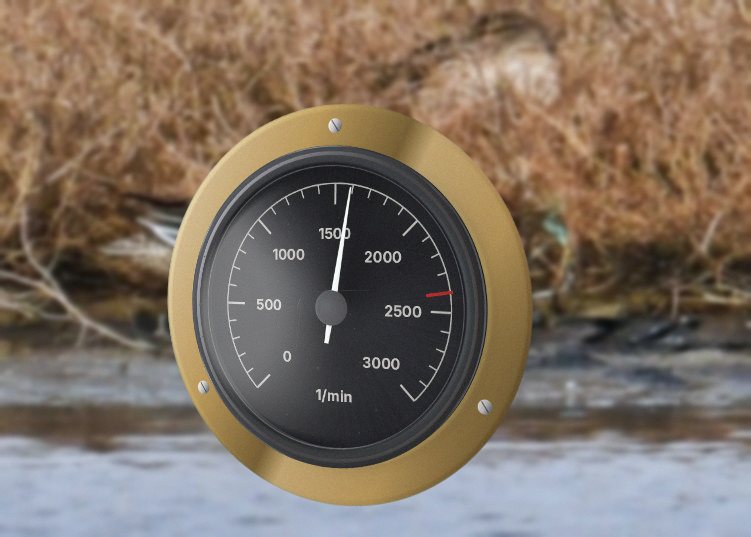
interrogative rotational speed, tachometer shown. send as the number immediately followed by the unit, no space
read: 1600rpm
